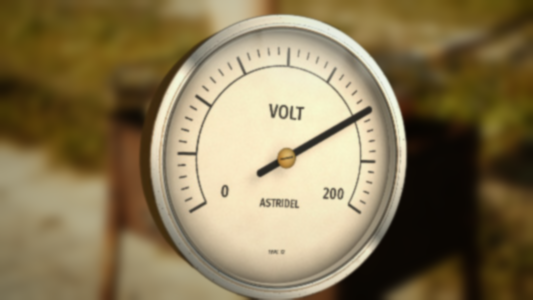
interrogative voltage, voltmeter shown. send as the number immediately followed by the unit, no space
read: 150V
